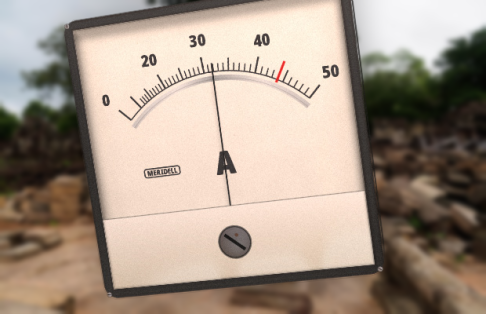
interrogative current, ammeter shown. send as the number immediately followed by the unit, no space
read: 32A
